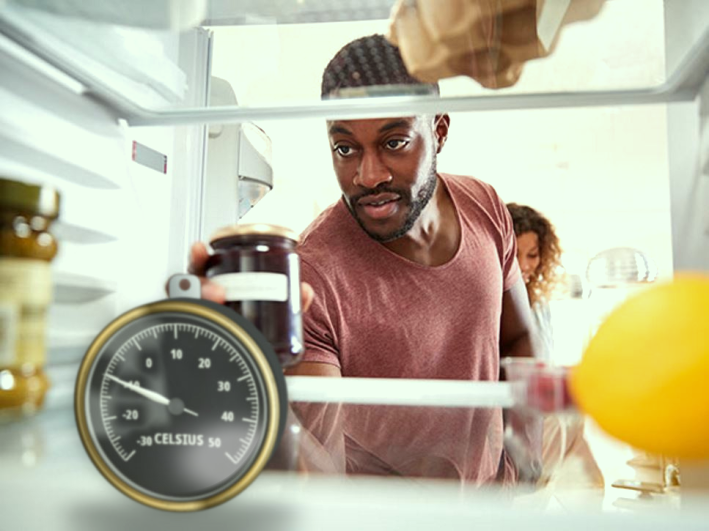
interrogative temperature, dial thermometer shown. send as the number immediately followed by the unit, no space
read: -10°C
